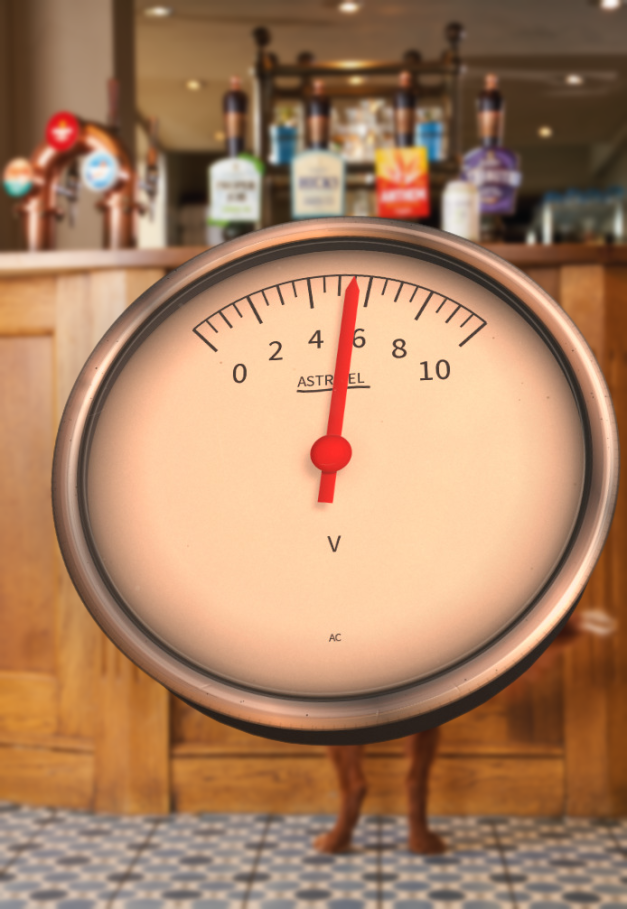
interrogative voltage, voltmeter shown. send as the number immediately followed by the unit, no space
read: 5.5V
